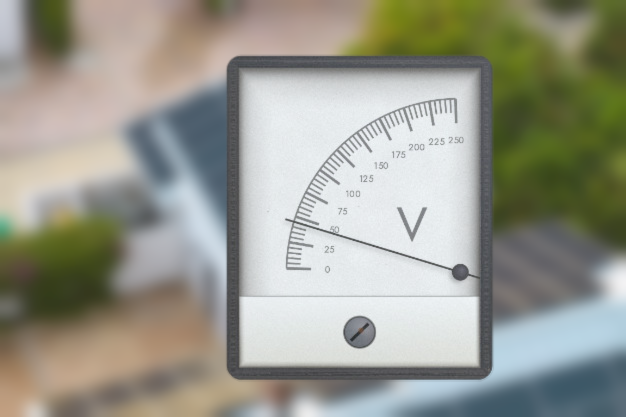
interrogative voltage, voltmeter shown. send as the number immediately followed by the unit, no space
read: 45V
